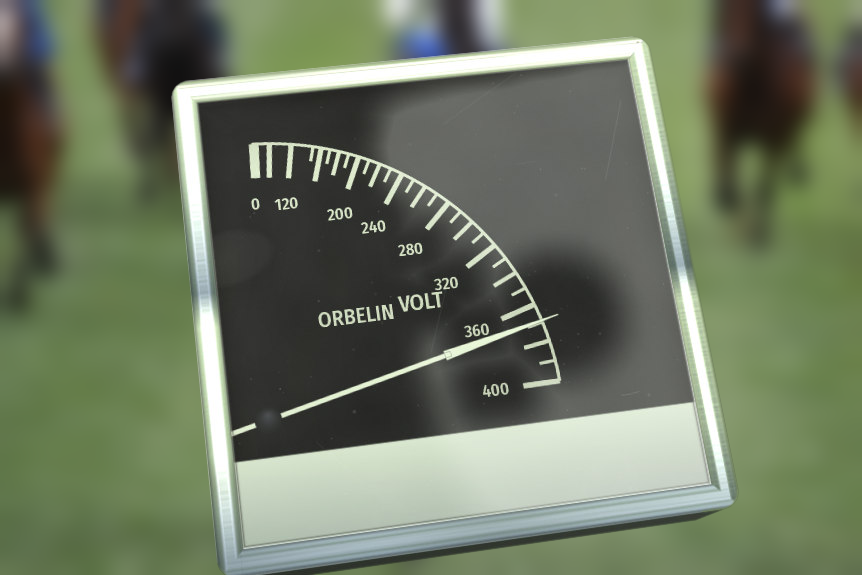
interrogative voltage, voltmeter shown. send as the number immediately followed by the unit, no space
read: 370V
